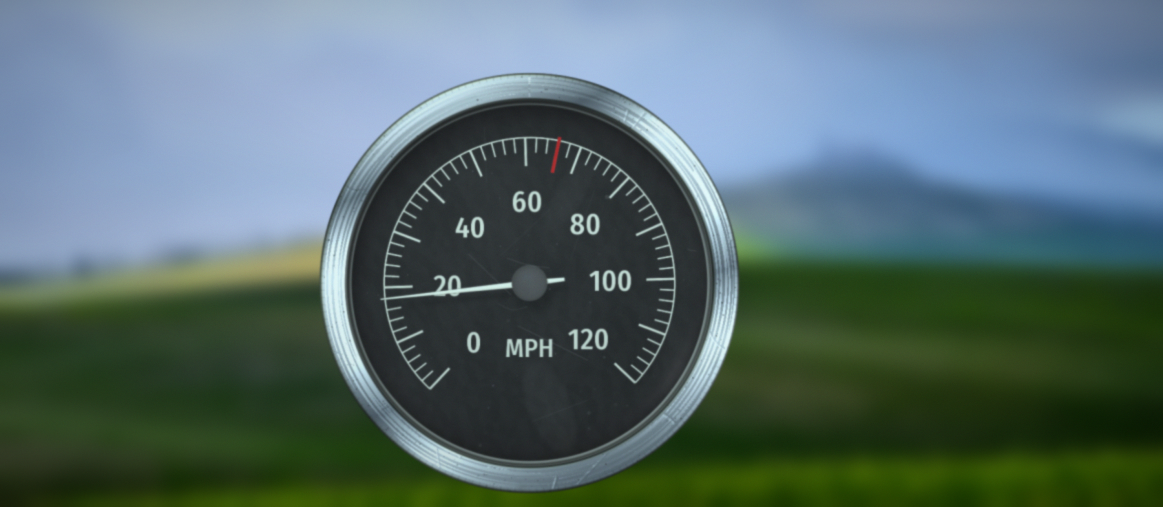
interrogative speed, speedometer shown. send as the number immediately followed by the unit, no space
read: 18mph
